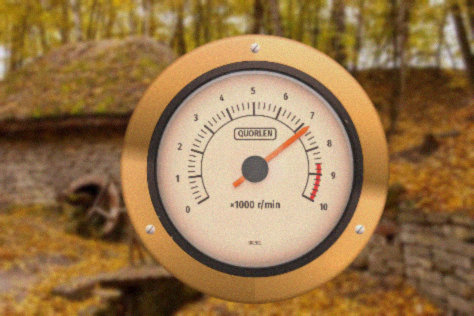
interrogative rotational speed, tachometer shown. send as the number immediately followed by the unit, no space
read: 7200rpm
